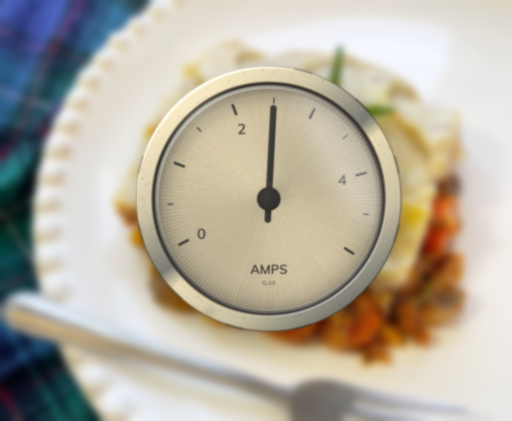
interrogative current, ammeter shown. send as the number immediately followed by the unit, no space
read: 2.5A
